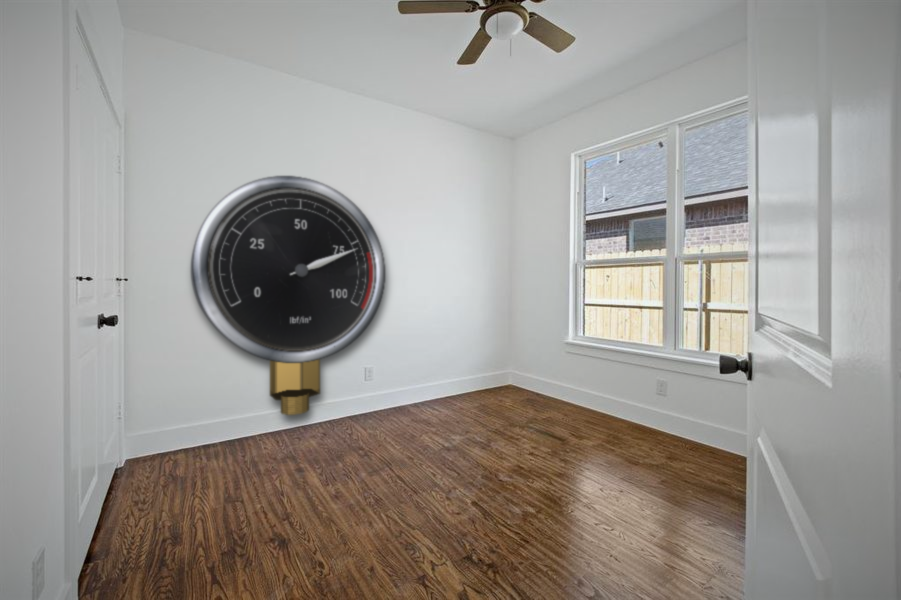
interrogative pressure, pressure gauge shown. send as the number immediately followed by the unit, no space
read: 77.5psi
